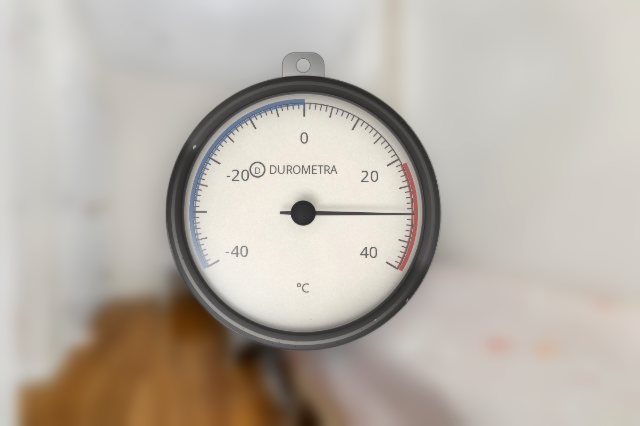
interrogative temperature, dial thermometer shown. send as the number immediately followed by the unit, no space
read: 30°C
